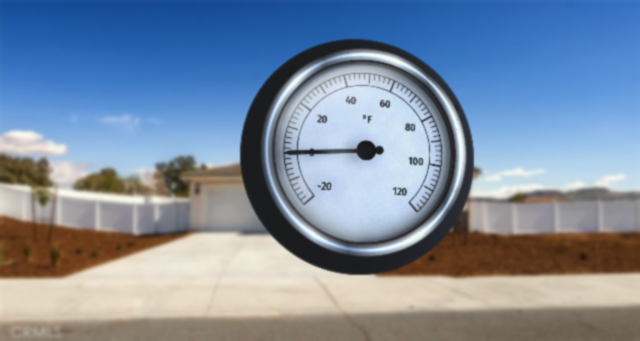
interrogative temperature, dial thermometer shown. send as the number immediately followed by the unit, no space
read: 0°F
